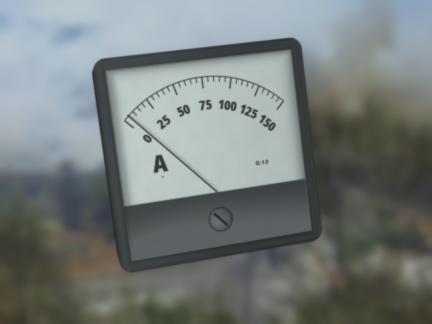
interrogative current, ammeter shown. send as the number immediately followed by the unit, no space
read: 5A
